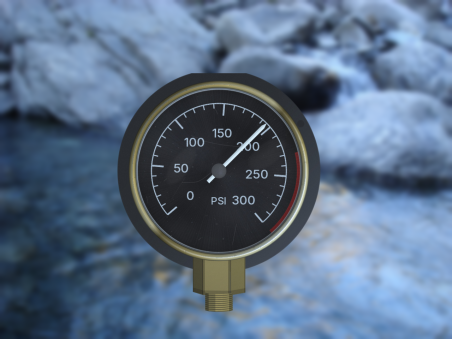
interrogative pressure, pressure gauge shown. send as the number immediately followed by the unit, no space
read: 195psi
